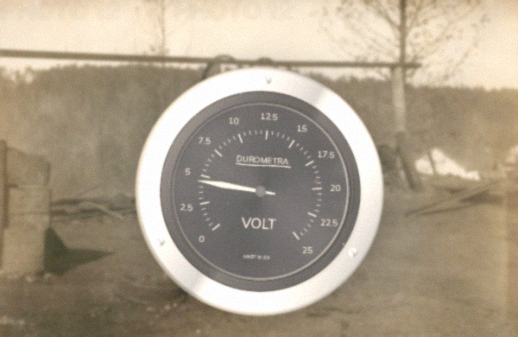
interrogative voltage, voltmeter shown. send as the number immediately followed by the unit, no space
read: 4.5V
